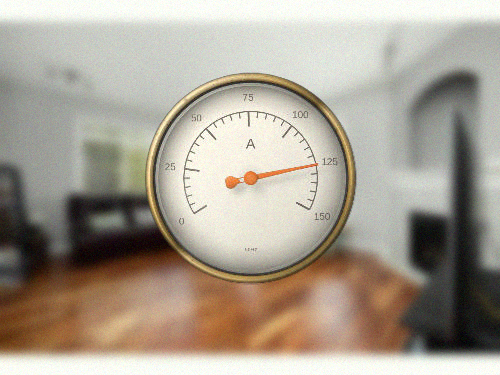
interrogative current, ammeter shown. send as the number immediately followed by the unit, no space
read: 125A
